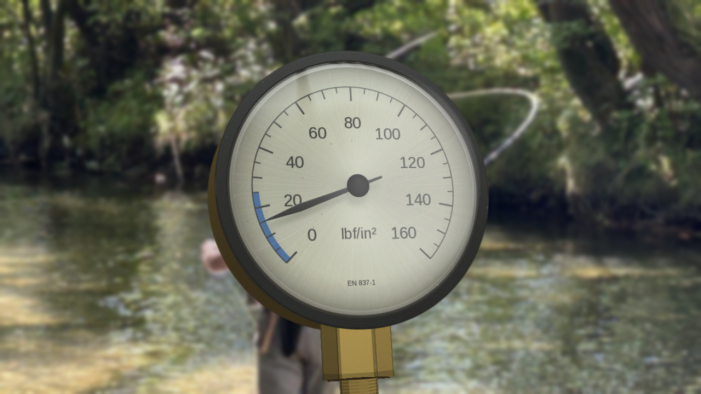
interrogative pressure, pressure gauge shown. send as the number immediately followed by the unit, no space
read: 15psi
